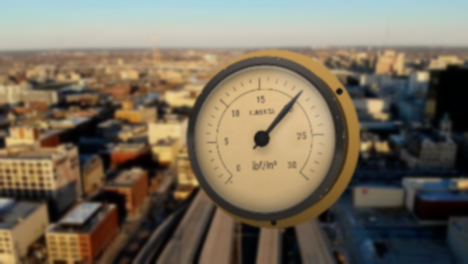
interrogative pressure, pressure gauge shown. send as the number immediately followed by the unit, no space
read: 20psi
